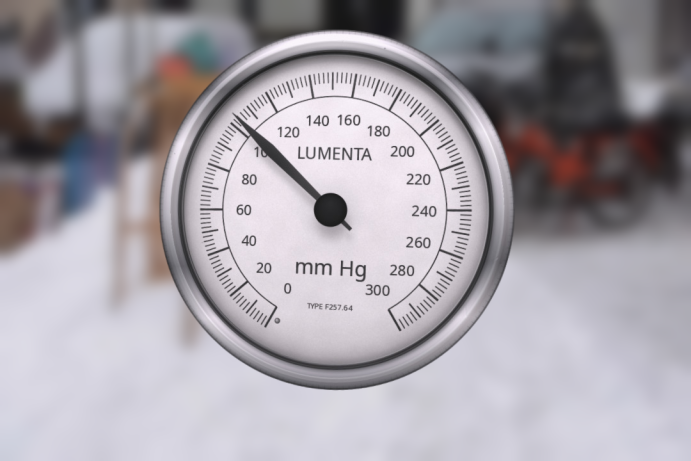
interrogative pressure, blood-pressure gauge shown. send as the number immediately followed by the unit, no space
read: 104mmHg
